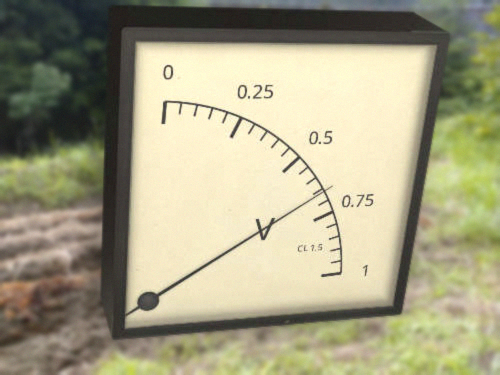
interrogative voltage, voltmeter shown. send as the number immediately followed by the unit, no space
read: 0.65V
